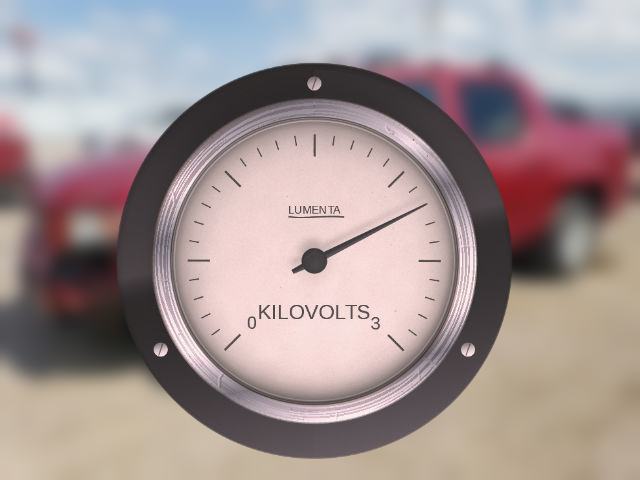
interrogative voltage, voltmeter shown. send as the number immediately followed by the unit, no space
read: 2.2kV
